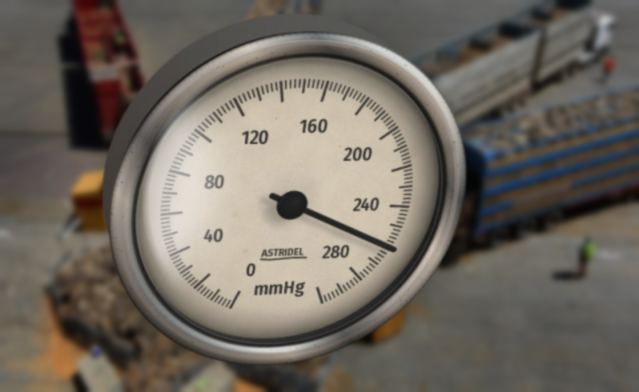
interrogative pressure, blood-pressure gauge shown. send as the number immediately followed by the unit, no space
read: 260mmHg
